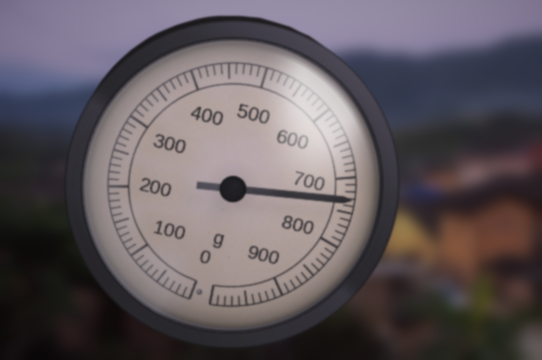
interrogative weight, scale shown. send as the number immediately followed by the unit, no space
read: 730g
